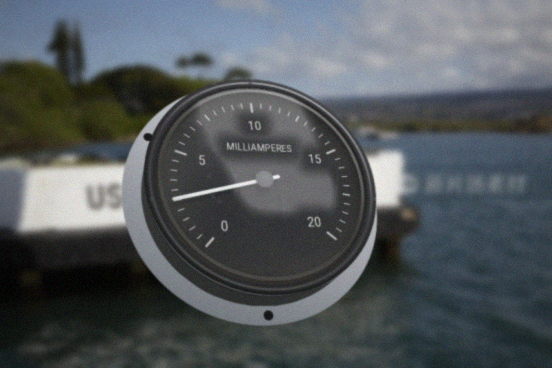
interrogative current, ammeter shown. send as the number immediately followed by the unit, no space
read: 2.5mA
